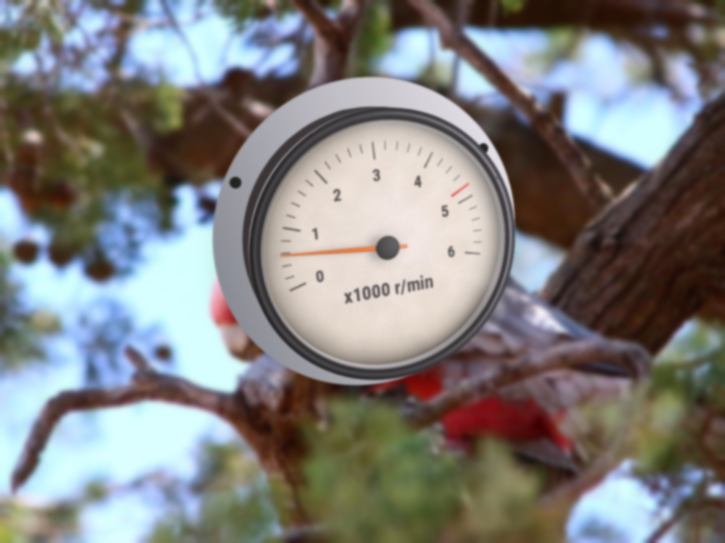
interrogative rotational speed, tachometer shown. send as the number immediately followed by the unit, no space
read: 600rpm
